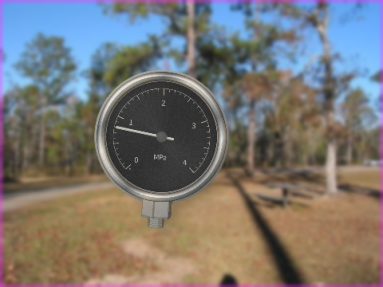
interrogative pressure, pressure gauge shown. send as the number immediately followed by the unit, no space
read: 0.8MPa
